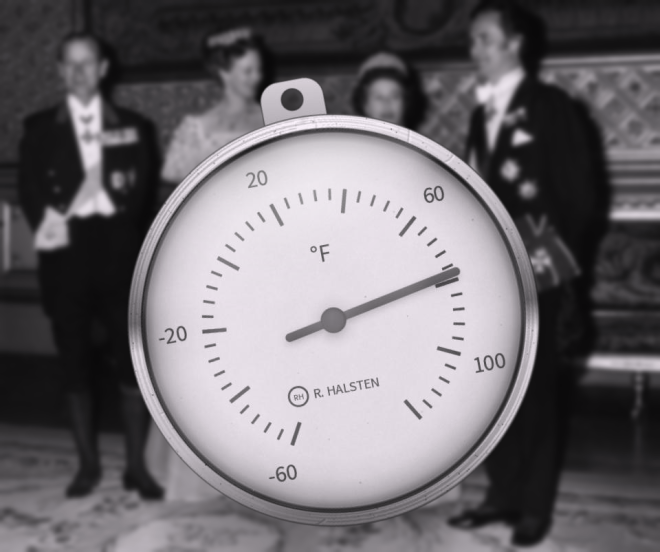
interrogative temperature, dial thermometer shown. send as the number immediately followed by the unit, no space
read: 78°F
